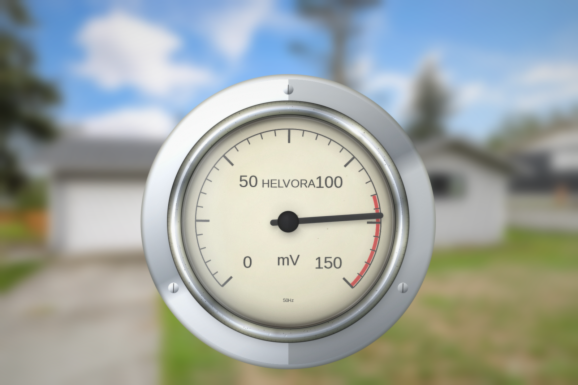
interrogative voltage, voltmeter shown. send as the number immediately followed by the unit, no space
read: 122.5mV
